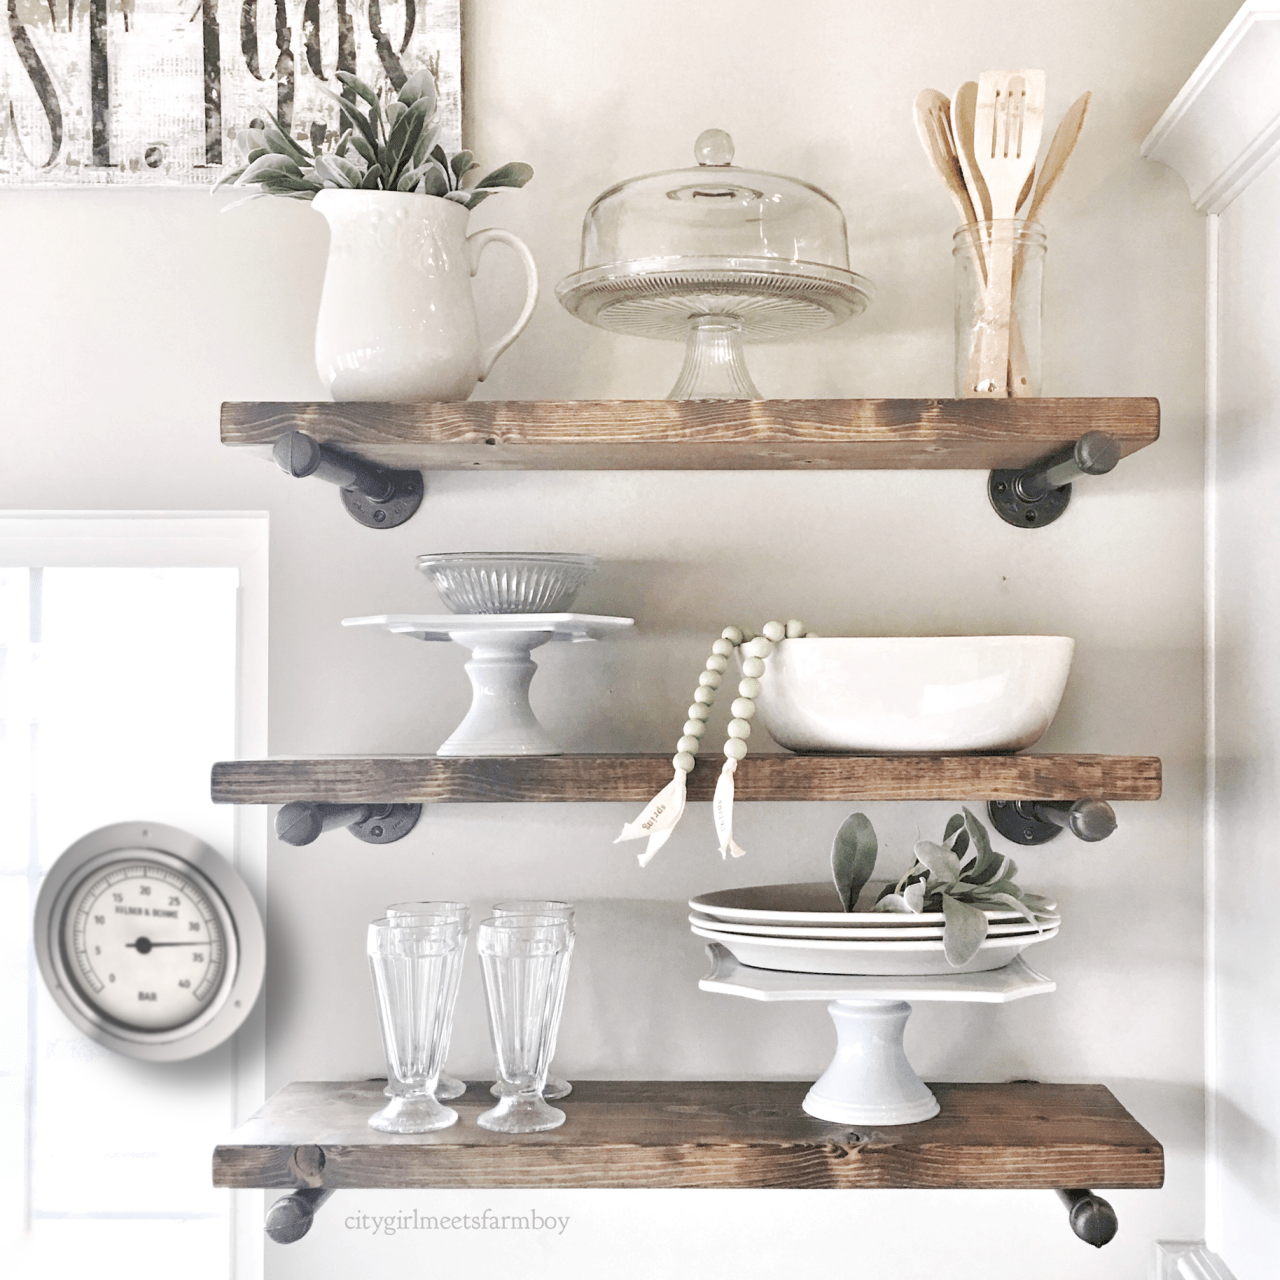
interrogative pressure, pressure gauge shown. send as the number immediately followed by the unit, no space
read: 32.5bar
